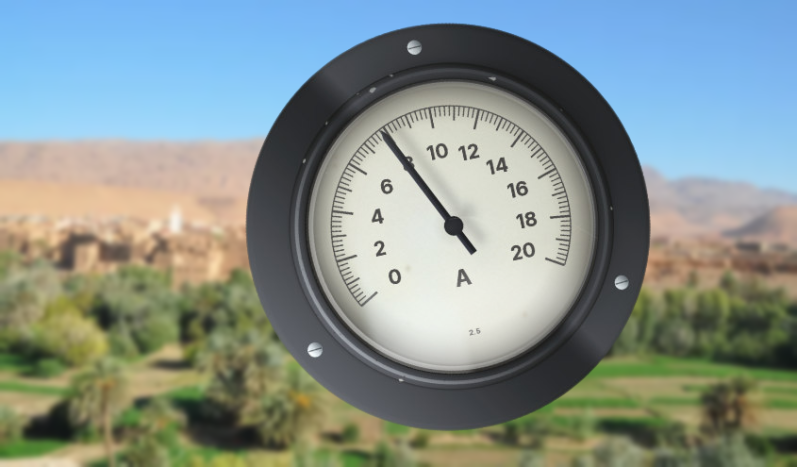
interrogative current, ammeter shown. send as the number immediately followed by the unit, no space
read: 7.8A
